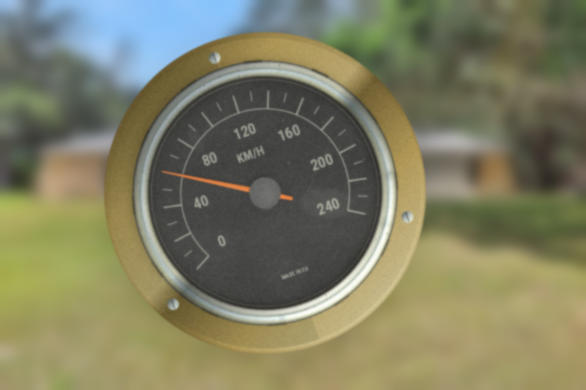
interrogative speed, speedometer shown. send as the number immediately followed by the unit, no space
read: 60km/h
